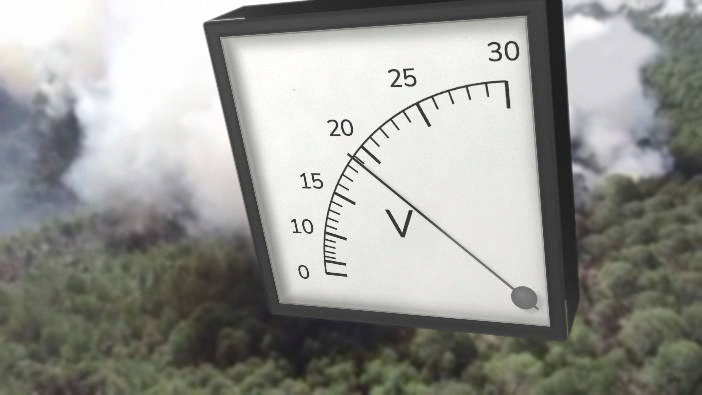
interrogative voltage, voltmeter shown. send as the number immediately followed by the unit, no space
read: 19V
